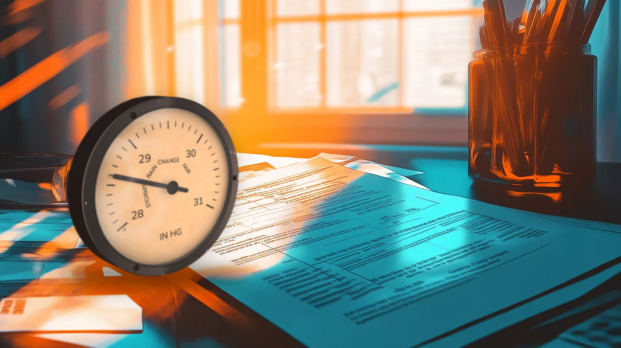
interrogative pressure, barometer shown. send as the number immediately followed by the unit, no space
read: 28.6inHg
